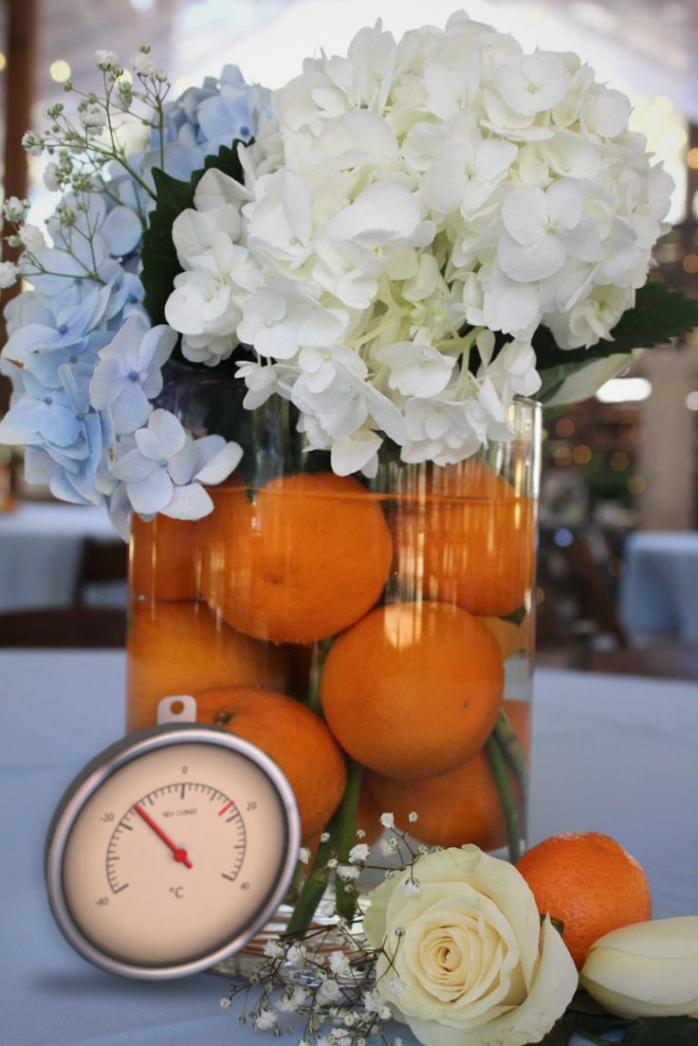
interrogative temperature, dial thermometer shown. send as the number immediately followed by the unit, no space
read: -14°C
